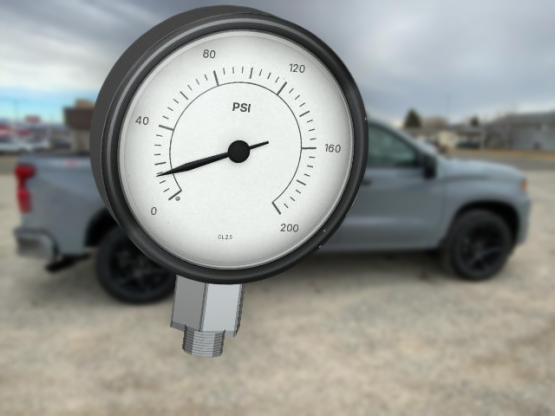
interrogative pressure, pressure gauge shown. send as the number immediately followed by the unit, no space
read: 15psi
